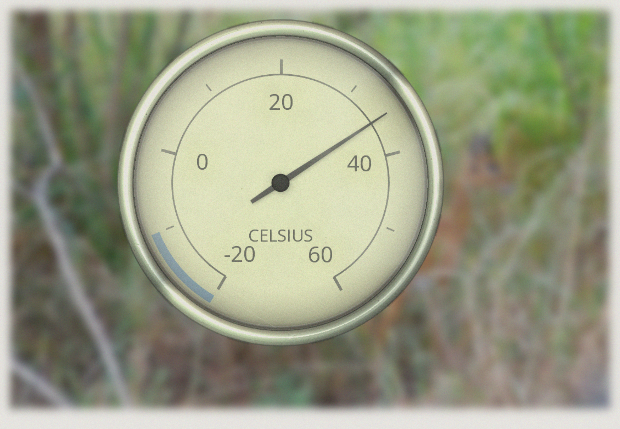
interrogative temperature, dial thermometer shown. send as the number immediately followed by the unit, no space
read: 35°C
